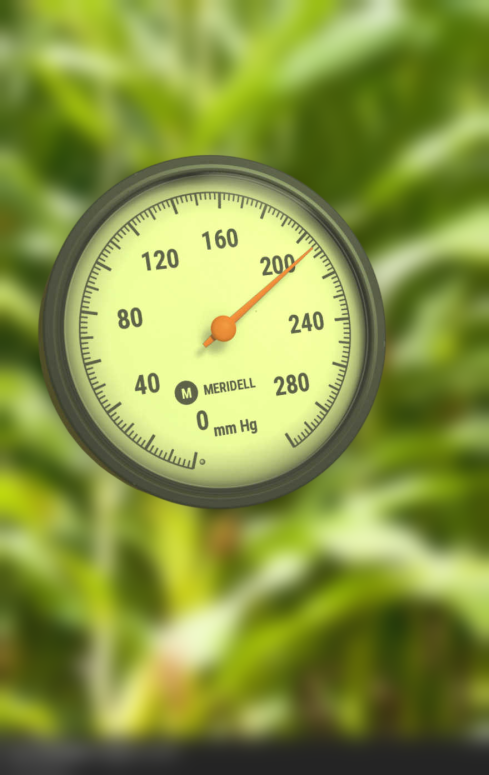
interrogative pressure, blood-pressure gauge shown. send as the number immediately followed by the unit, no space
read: 206mmHg
